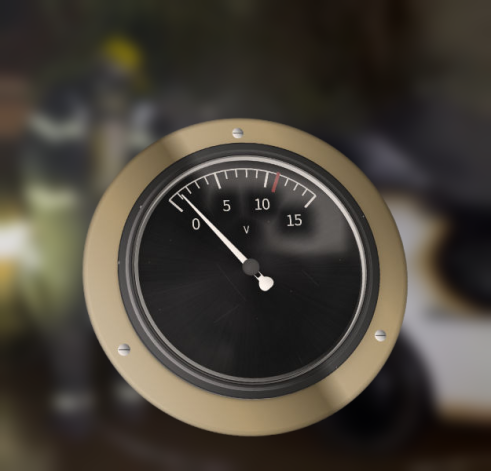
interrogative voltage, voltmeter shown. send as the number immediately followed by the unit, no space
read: 1V
